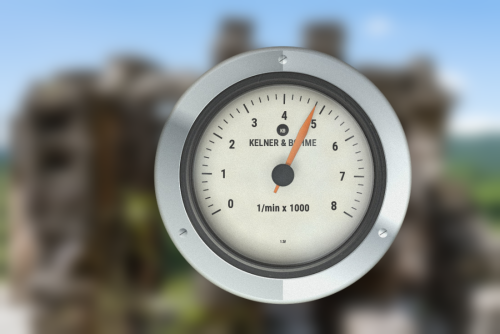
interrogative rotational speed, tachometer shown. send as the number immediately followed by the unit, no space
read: 4800rpm
